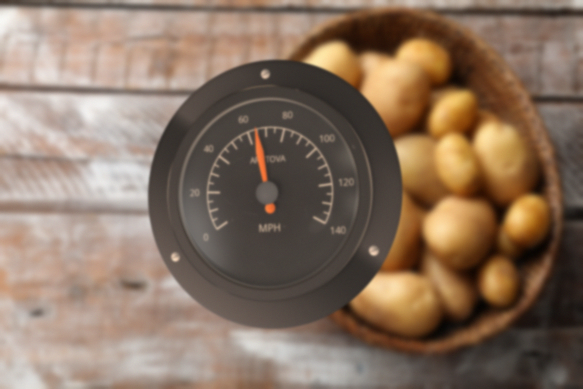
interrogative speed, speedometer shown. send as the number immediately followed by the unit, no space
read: 65mph
